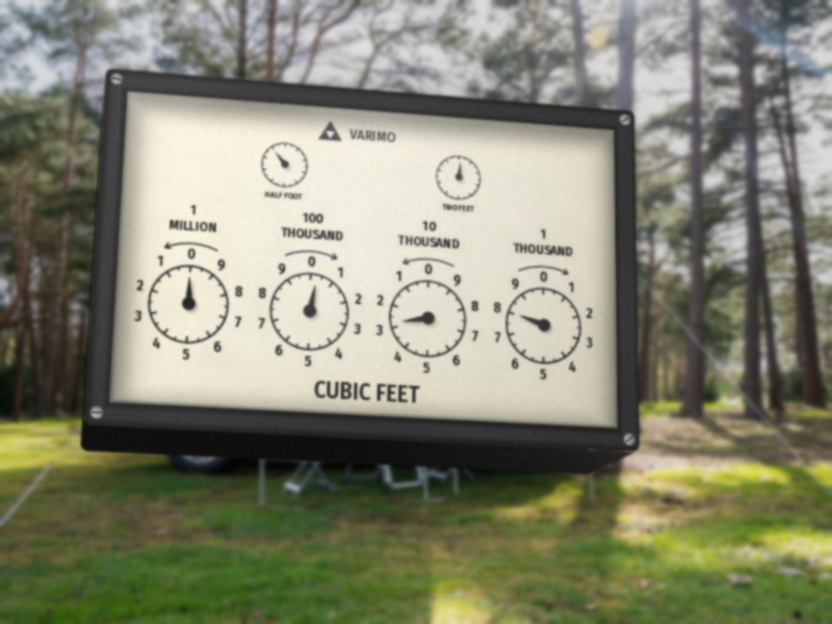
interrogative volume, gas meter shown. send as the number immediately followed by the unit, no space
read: 2800ft³
